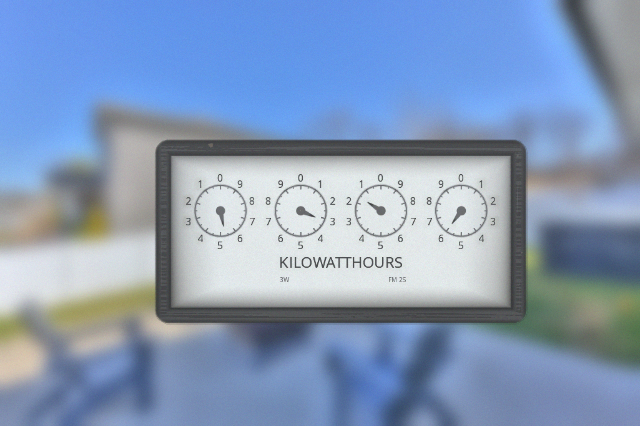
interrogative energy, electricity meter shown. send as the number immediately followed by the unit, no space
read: 5316kWh
